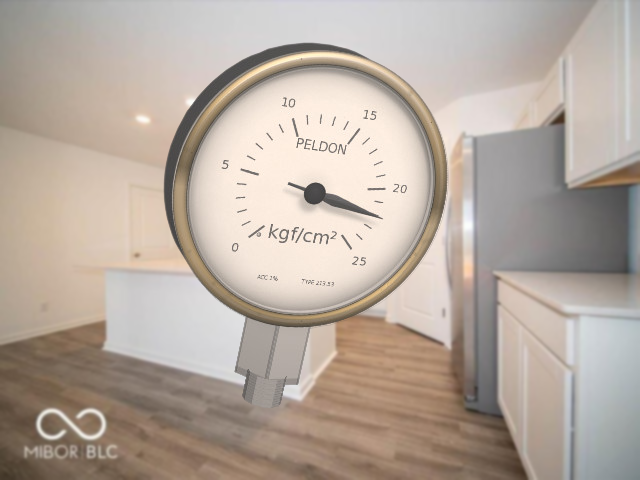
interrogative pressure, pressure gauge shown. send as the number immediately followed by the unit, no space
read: 22kg/cm²
